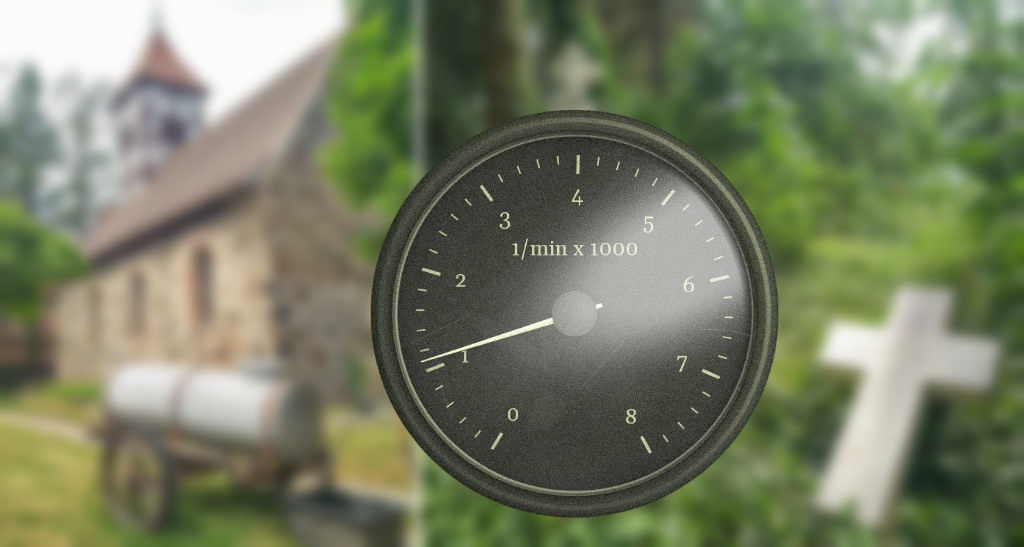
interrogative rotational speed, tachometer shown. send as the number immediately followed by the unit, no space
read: 1100rpm
